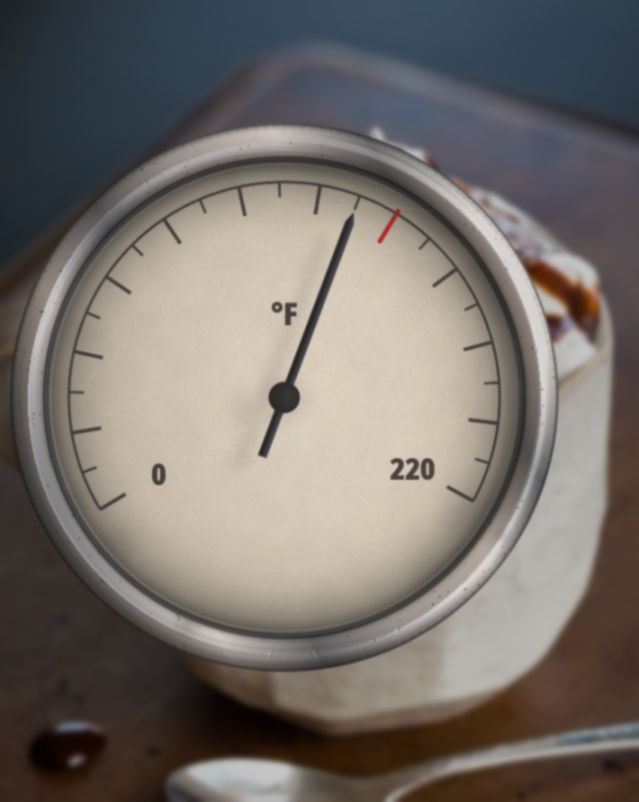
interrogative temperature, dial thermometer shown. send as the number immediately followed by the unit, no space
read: 130°F
